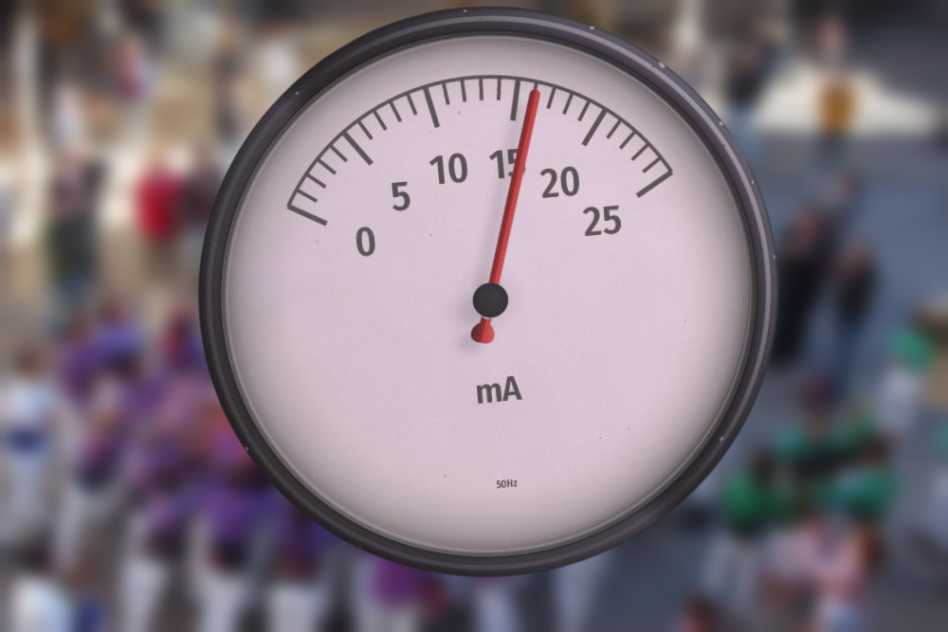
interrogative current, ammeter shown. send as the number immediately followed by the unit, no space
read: 16mA
